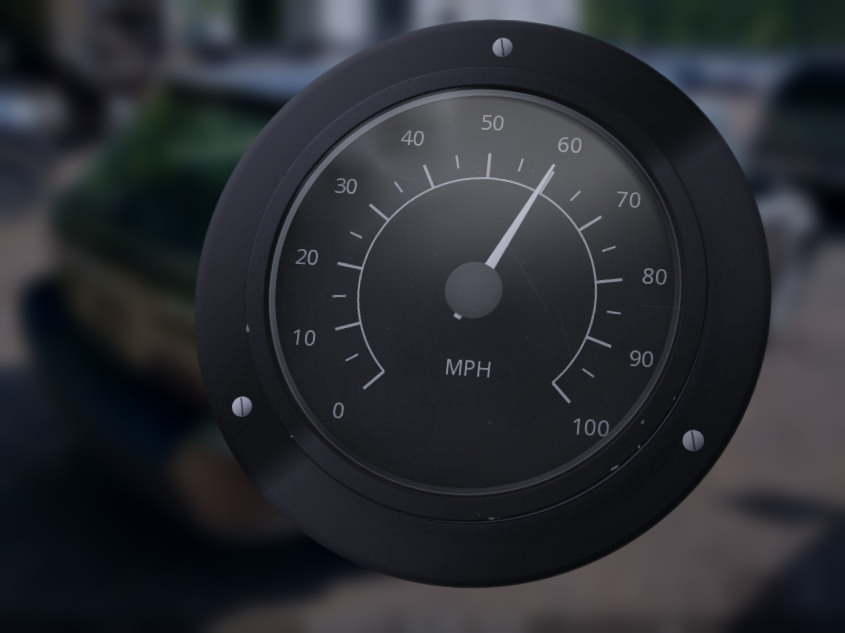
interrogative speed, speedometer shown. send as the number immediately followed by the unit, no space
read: 60mph
